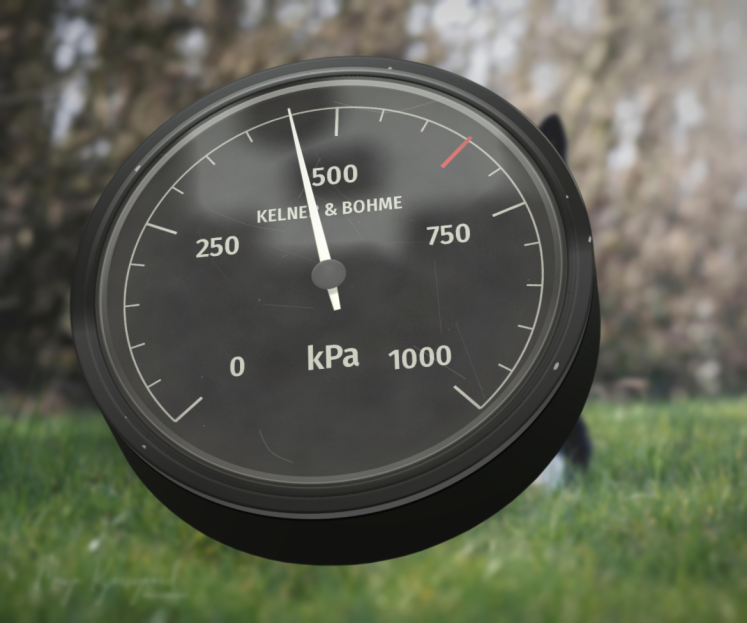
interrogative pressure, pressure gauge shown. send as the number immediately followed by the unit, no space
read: 450kPa
